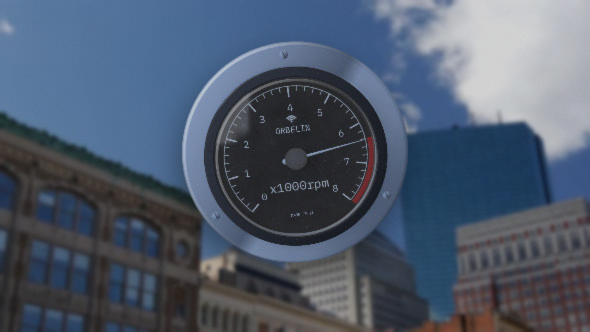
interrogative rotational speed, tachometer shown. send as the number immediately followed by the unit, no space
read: 6400rpm
